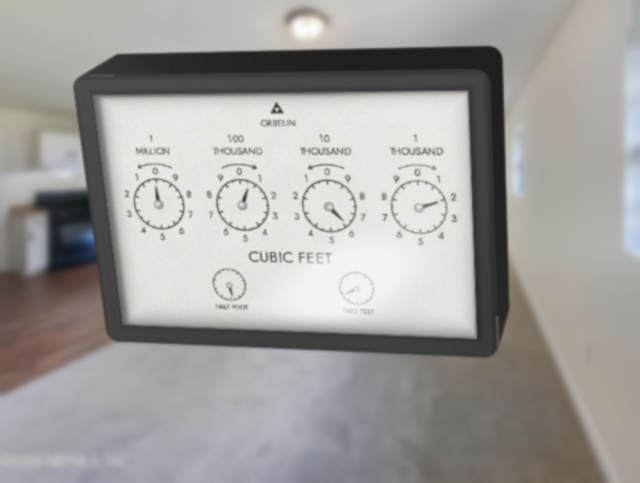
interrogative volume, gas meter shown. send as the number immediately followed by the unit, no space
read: 6200ft³
